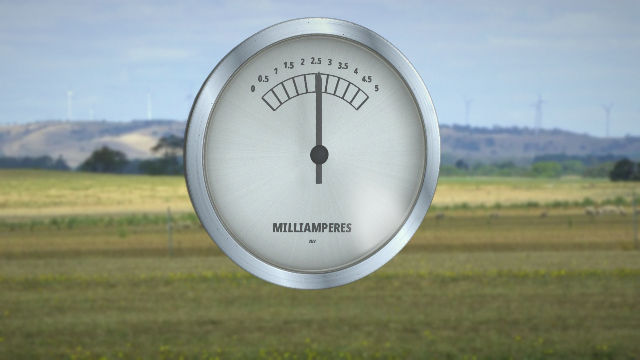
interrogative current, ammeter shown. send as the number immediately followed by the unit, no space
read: 2.5mA
